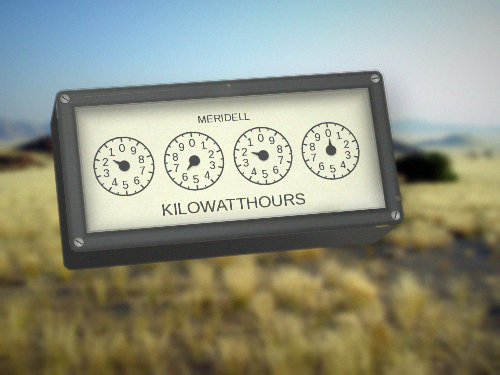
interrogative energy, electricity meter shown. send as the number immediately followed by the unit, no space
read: 1620kWh
